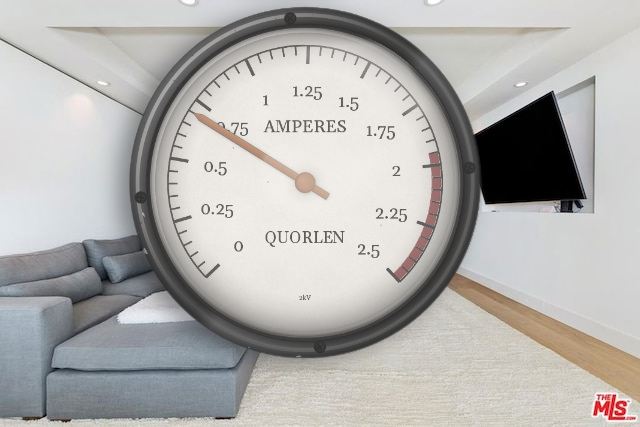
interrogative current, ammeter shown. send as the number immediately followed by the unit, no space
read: 0.7A
